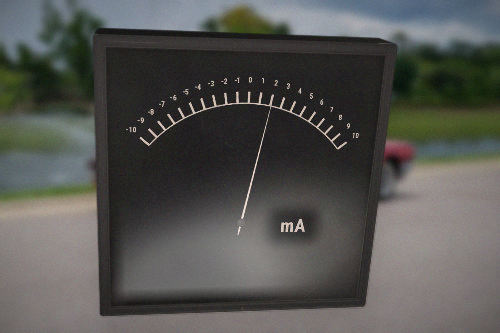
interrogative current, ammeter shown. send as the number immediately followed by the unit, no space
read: 2mA
